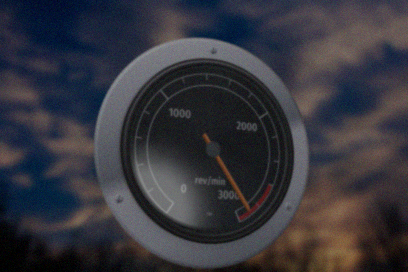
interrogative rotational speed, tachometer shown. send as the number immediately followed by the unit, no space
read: 2900rpm
